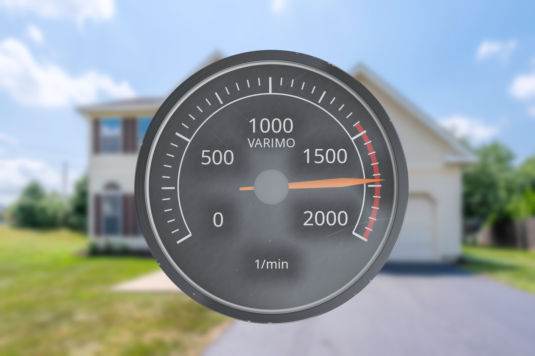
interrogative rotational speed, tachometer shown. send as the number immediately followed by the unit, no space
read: 1725rpm
